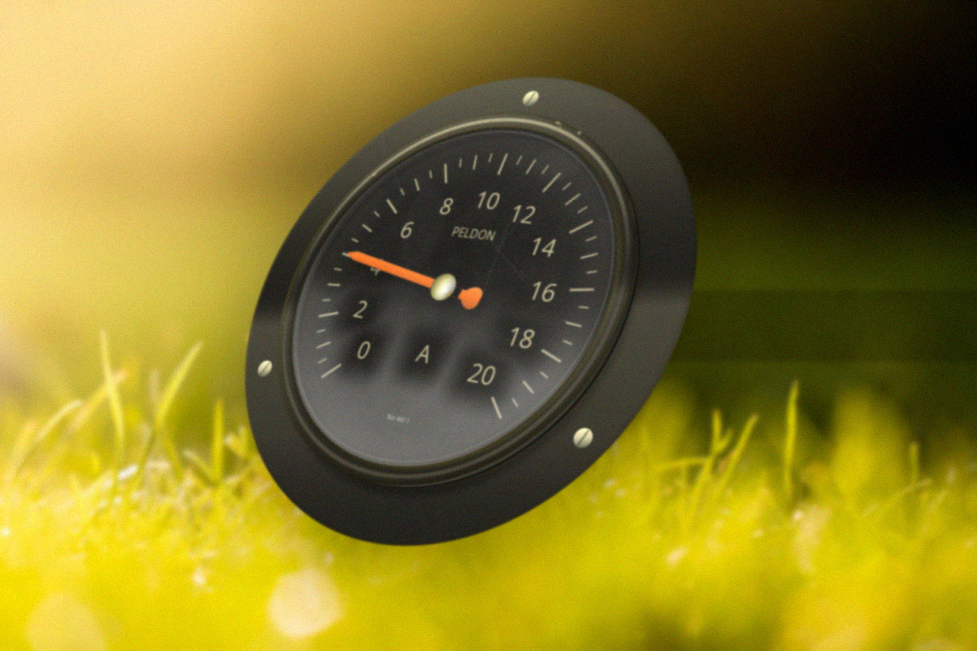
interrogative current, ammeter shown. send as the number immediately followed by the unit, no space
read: 4A
